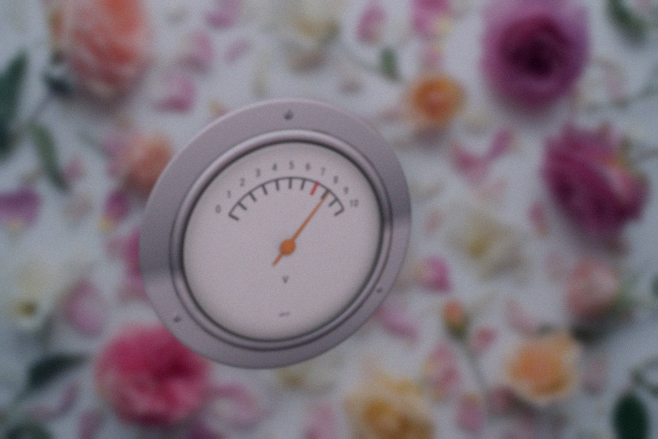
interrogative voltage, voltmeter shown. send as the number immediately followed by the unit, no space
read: 8V
